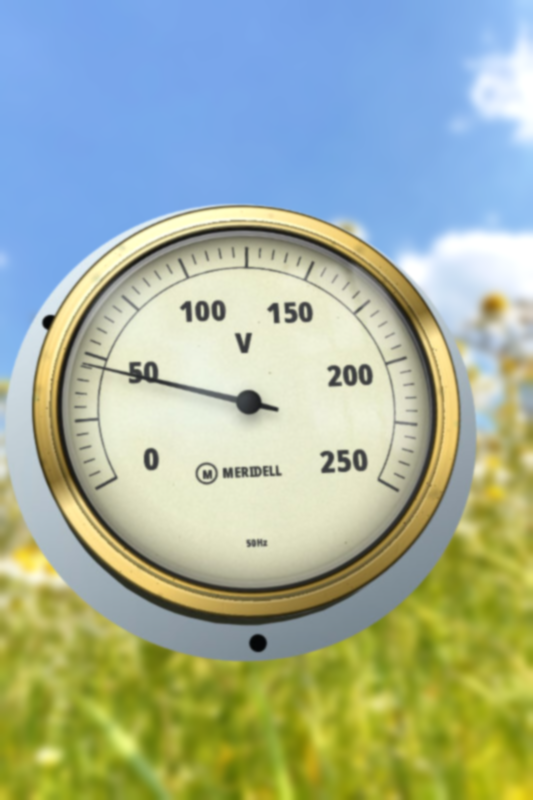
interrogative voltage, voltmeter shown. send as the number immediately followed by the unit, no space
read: 45V
